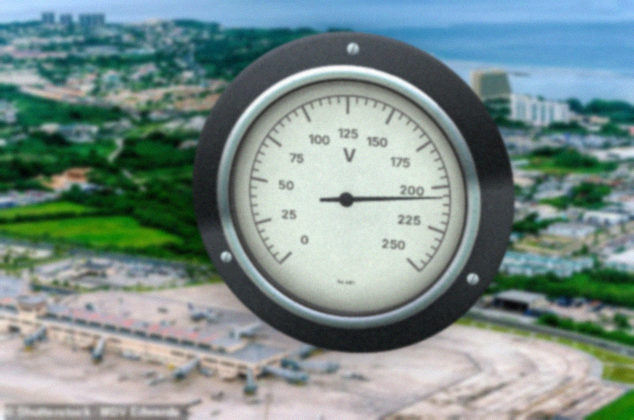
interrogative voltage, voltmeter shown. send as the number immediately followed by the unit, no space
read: 205V
